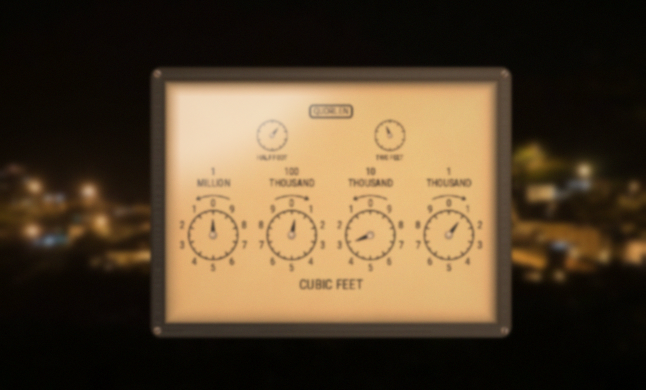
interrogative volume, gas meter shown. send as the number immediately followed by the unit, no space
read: 3100ft³
